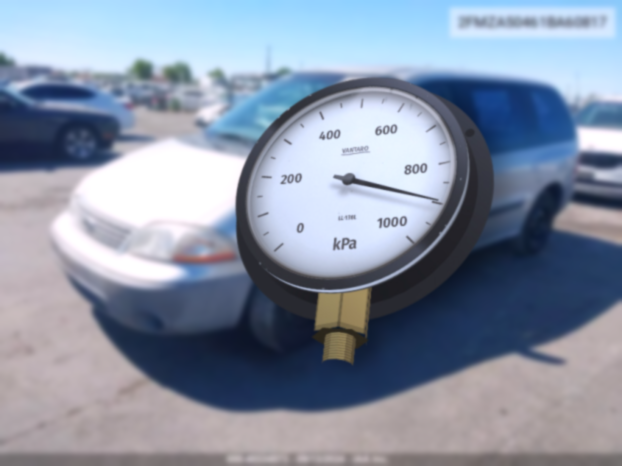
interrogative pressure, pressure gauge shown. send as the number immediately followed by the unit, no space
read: 900kPa
